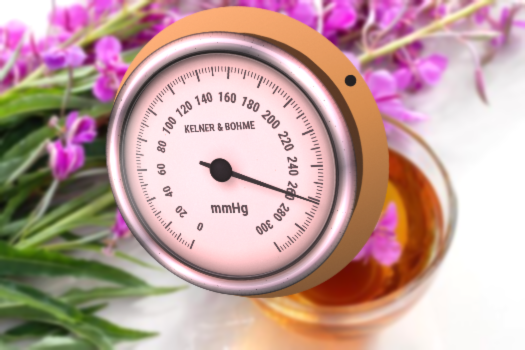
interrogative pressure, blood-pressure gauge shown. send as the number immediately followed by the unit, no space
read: 260mmHg
